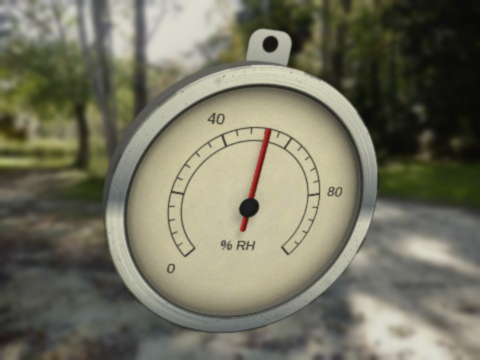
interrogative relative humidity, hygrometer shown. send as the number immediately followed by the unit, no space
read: 52%
